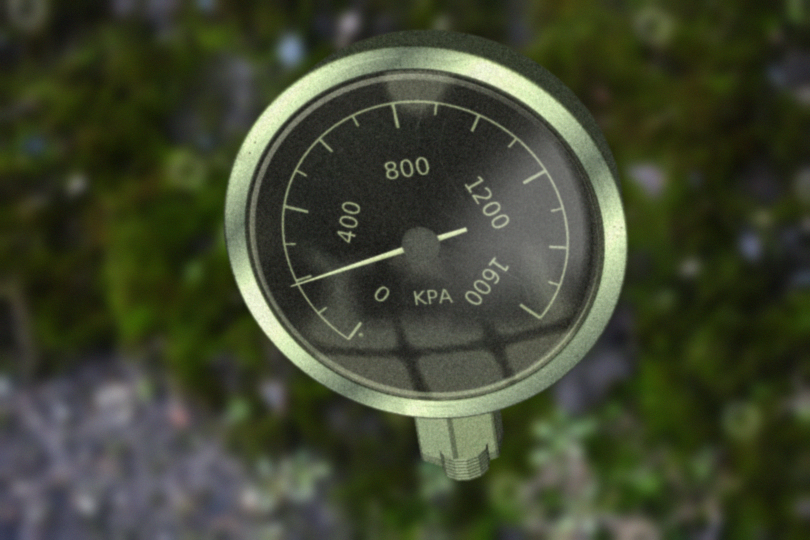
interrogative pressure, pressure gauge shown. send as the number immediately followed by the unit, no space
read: 200kPa
